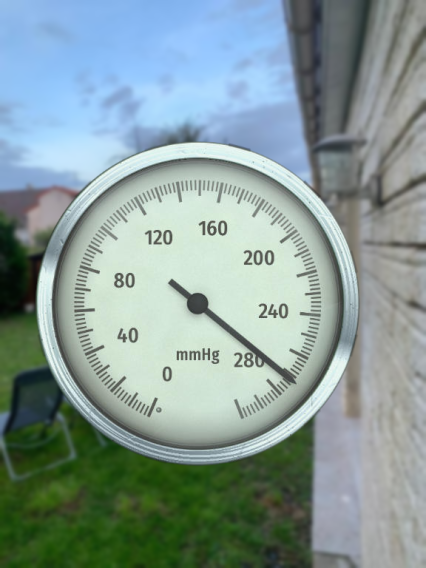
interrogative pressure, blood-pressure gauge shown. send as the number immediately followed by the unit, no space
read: 272mmHg
